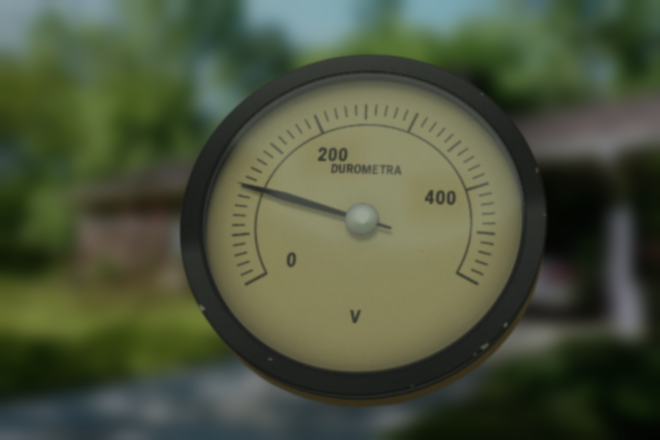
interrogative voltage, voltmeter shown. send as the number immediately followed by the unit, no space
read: 100V
